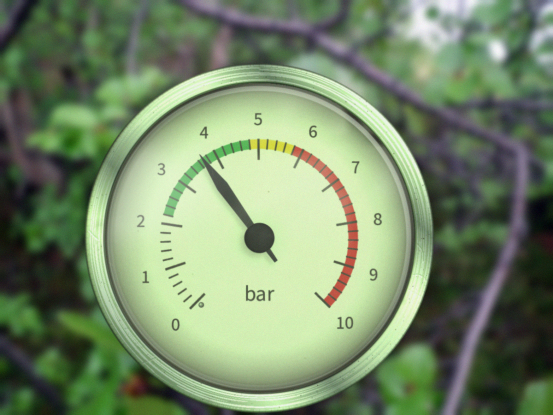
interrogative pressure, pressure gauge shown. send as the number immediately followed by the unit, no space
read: 3.7bar
